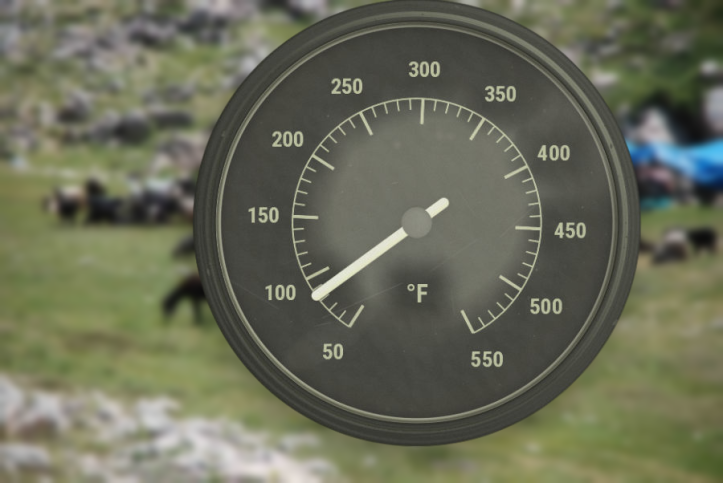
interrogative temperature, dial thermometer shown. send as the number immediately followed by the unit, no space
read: 85°F
